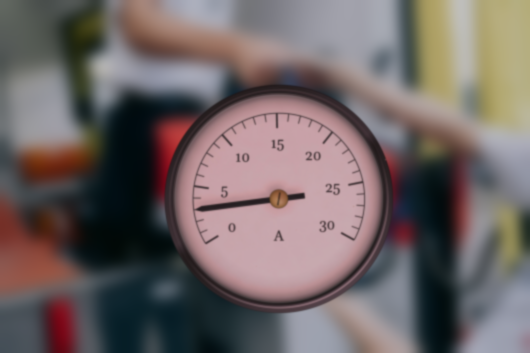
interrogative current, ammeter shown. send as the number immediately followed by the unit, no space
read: 3A
